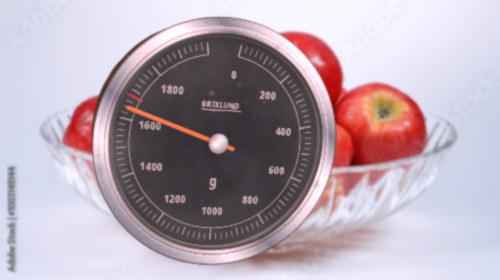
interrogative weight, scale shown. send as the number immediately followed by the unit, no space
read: 1640g
